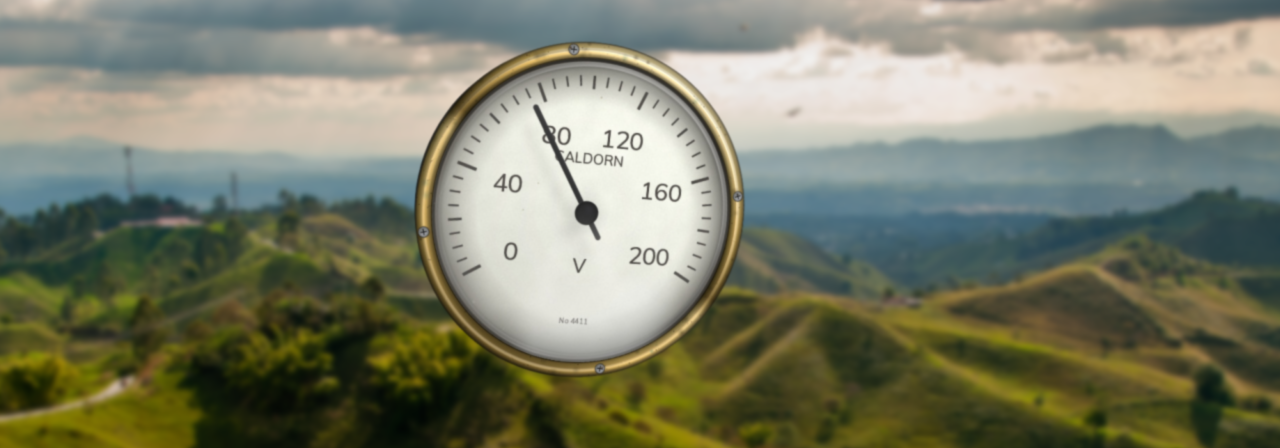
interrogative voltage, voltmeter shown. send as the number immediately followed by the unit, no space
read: 75V
